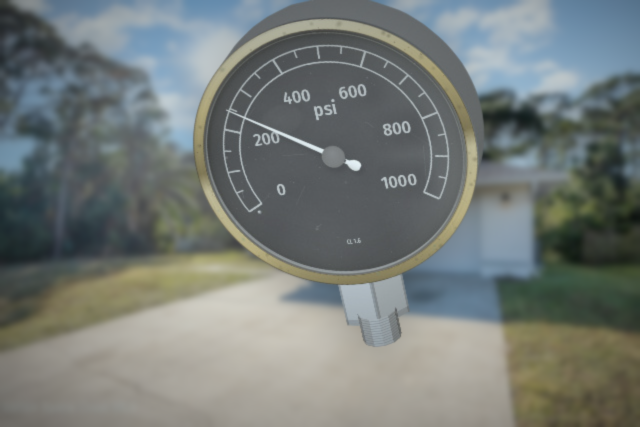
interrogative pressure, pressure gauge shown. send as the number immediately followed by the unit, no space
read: 250psi
